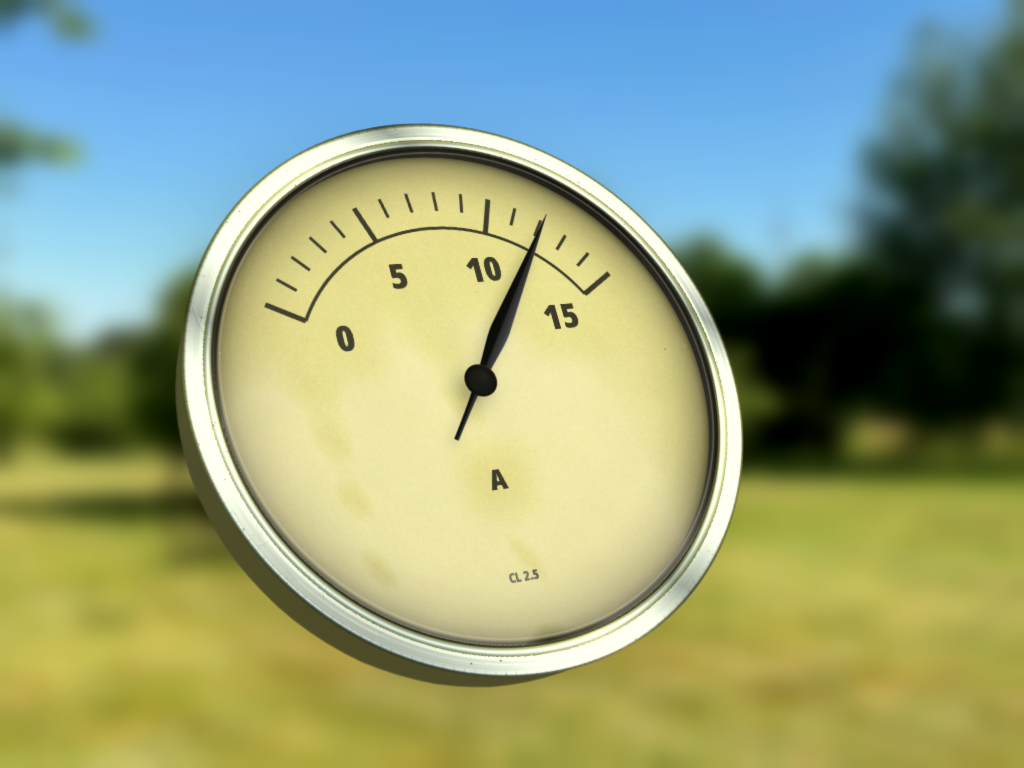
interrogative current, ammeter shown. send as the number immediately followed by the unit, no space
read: 12A
